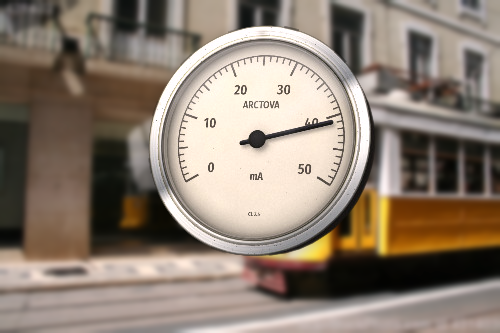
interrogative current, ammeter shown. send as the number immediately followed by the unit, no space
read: 41mA
